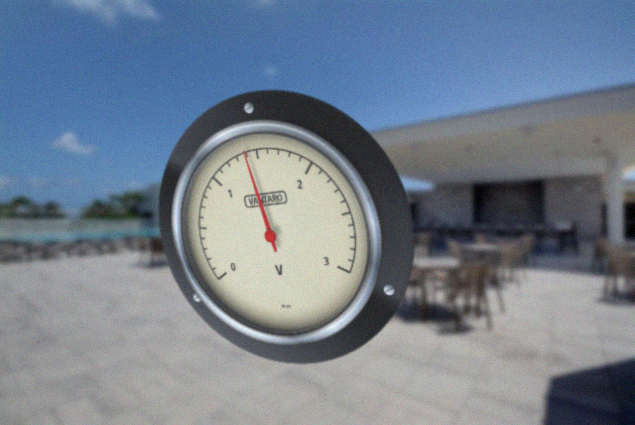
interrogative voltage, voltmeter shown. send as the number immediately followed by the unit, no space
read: 1.4V
